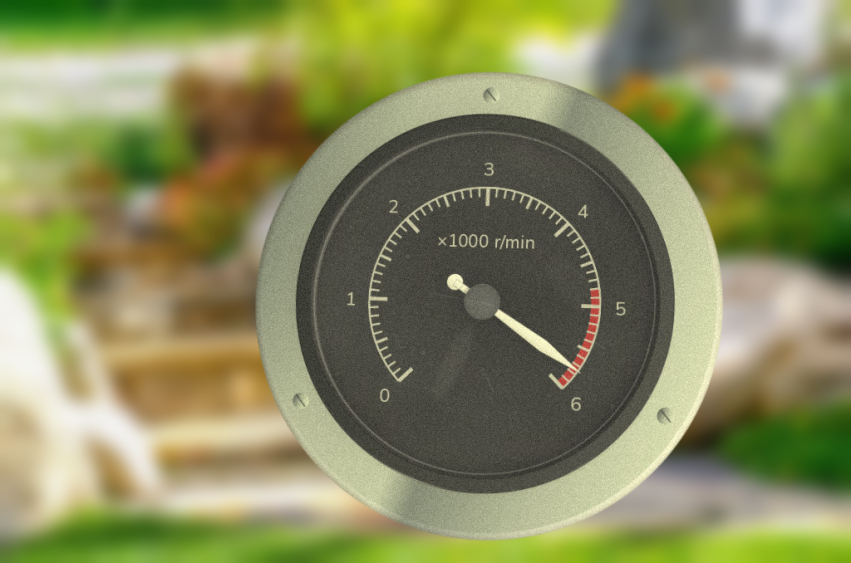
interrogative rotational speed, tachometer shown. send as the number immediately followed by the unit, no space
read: 5750rpm
